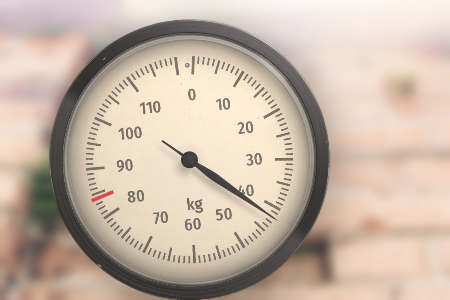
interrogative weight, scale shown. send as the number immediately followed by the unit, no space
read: 42kg
